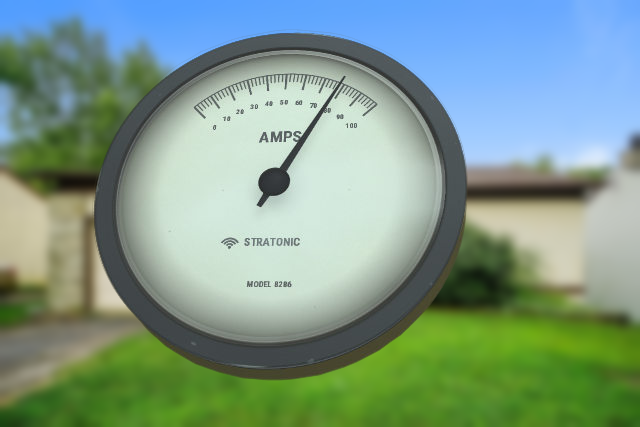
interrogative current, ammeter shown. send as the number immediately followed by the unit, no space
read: 80A
